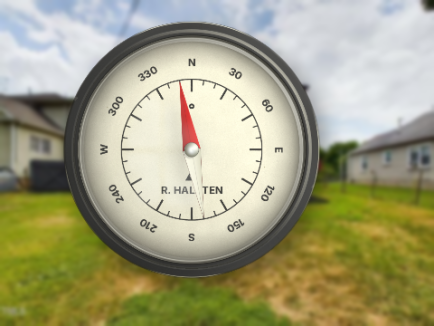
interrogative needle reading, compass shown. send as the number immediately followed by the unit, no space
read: 350°
